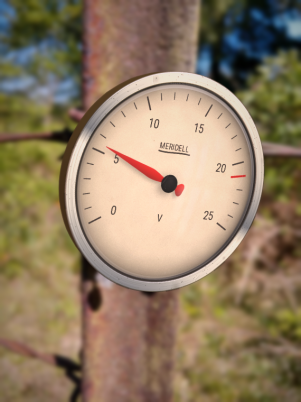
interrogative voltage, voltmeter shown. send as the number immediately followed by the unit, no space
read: 5.5V
